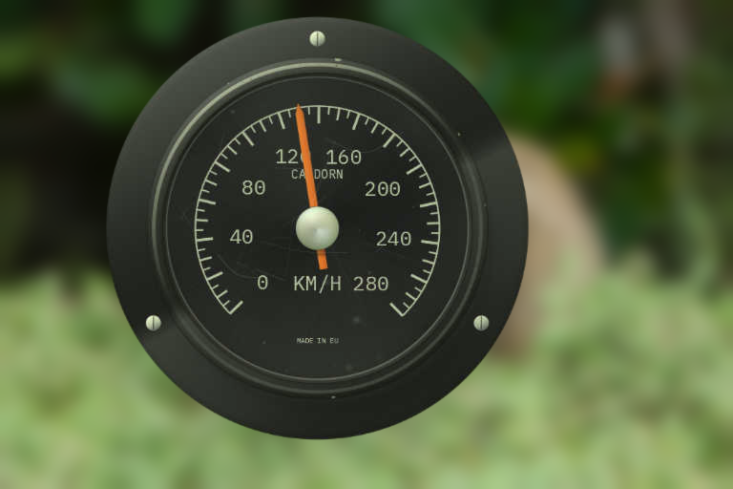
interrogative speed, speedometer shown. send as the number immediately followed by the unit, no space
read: 130km/h
